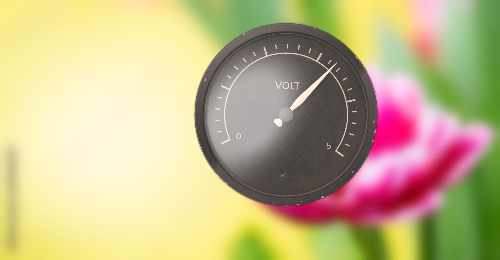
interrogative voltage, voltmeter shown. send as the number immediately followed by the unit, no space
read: 3.3V
